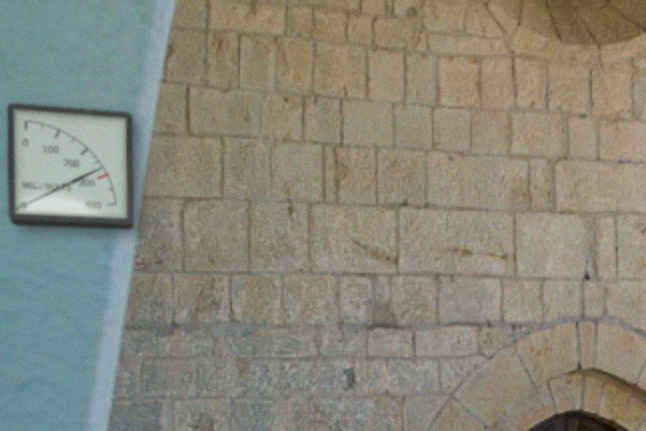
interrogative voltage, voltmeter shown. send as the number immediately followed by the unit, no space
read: 275mV
